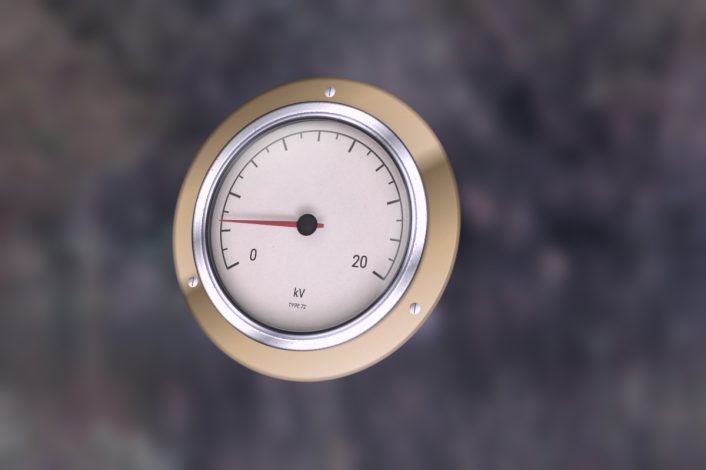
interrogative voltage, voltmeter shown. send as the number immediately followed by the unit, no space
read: 2.5kV
